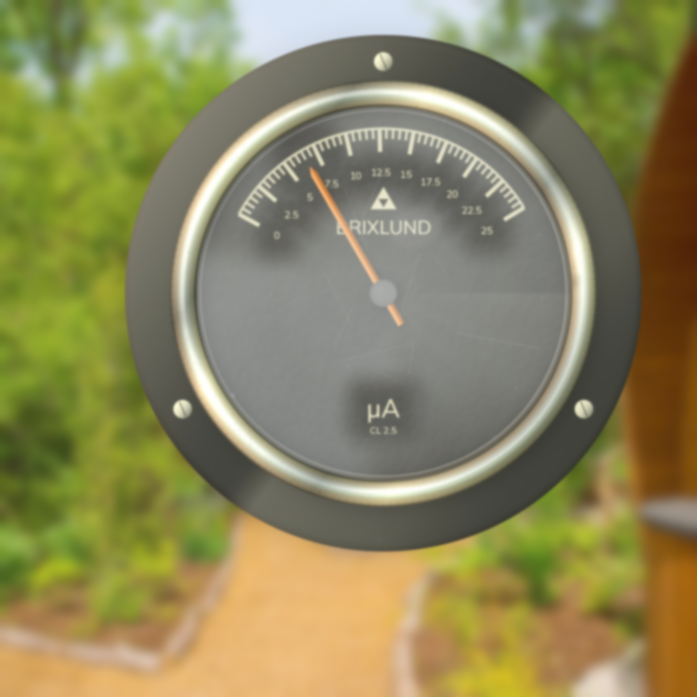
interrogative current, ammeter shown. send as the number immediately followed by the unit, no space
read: 6.5µA
